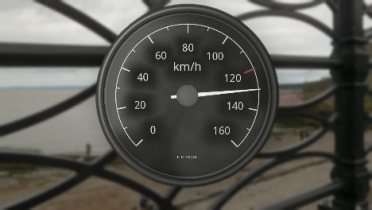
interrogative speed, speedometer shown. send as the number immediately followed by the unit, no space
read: 130km/h
